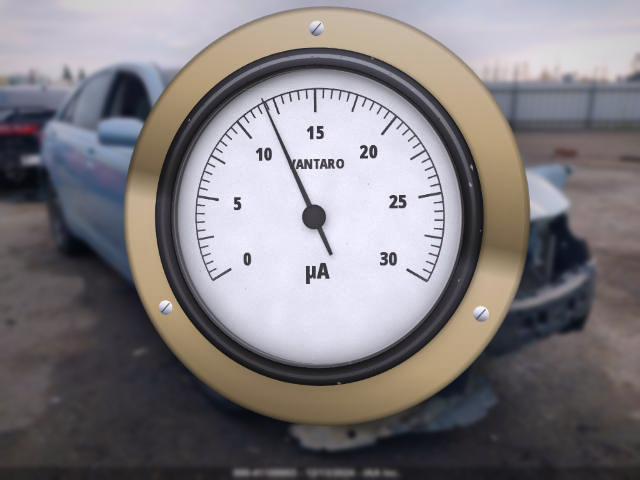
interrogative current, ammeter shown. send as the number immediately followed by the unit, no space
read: 12µA
